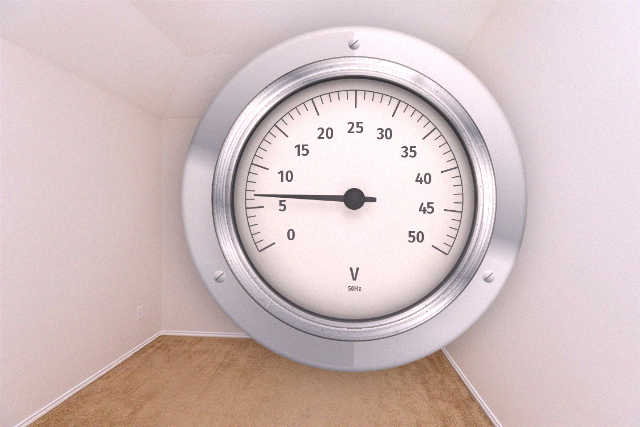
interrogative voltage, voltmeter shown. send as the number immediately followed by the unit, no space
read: 6.5V
